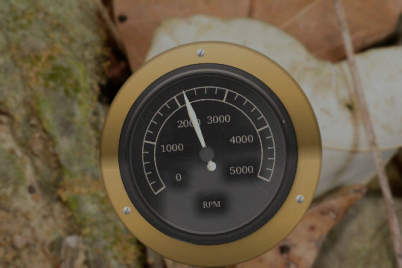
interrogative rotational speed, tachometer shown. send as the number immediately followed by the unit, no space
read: 2200rpm
